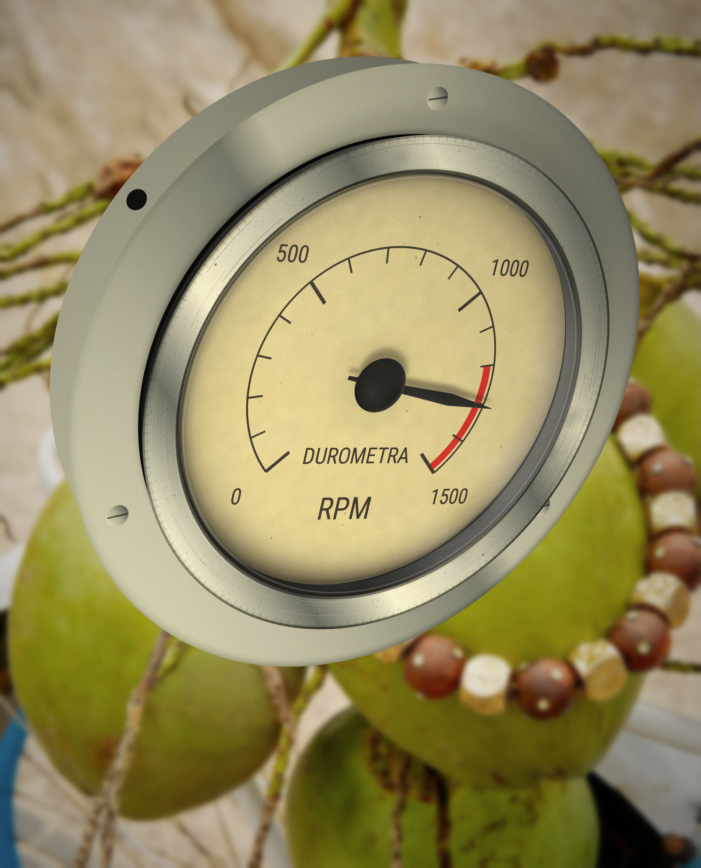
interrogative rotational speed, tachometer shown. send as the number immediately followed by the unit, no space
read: 1300rpm
